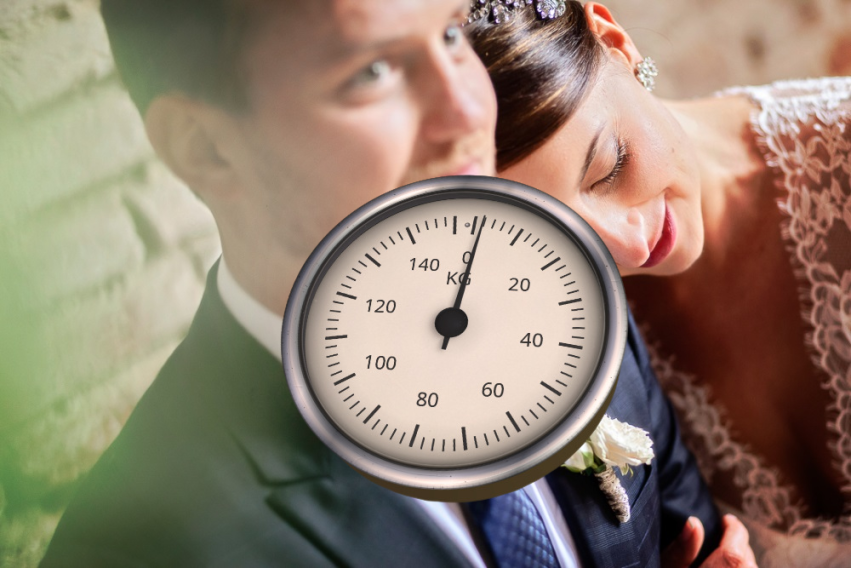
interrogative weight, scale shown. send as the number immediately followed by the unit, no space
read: 2kg
